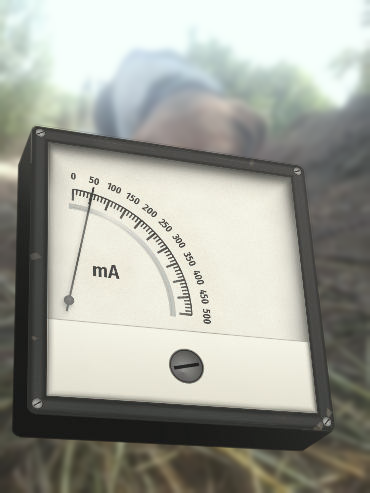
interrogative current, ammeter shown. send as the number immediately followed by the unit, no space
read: 50mA
